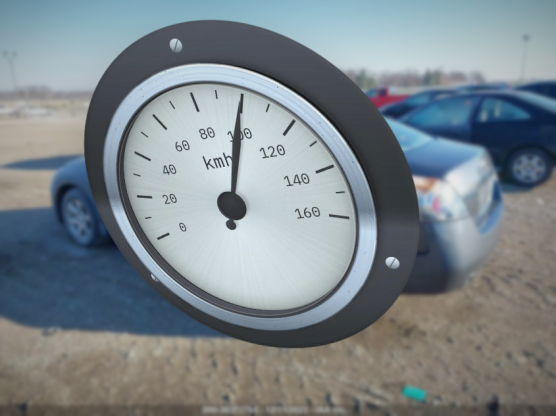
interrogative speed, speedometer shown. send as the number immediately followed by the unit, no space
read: 100km/h
